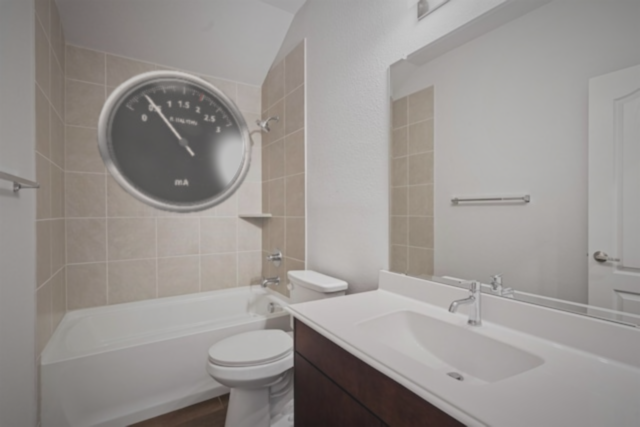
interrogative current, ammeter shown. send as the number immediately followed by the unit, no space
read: 0.5mA
